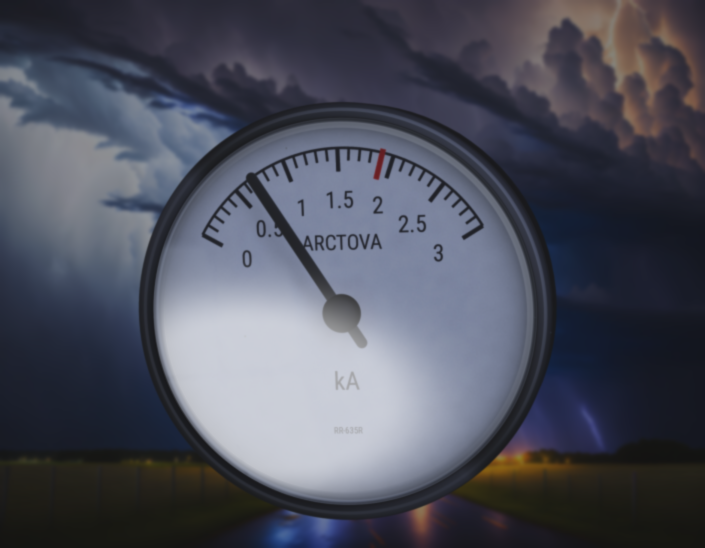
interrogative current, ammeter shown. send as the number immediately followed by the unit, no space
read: 0.7kA
